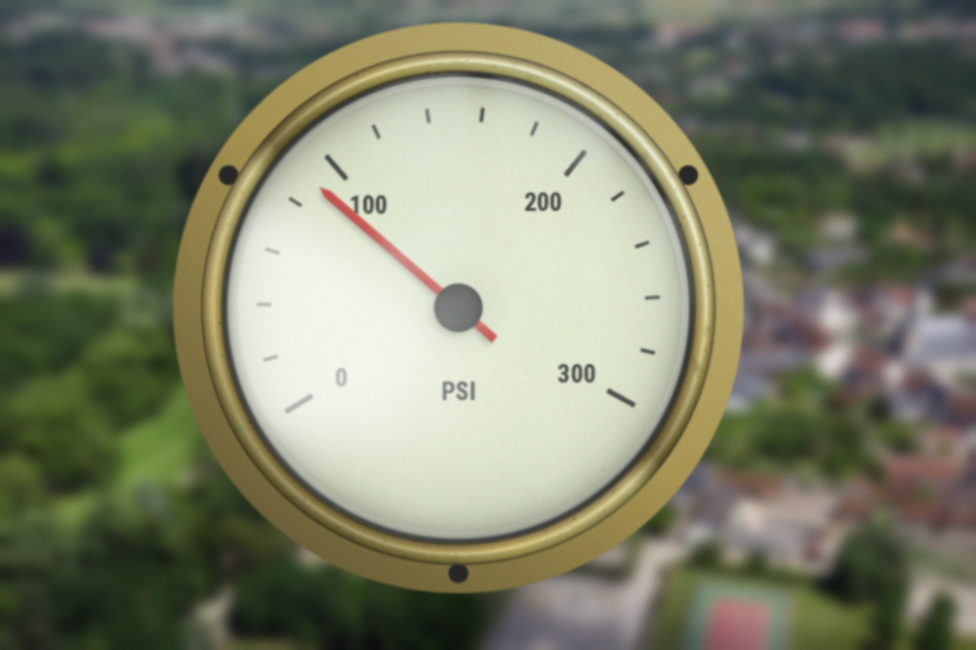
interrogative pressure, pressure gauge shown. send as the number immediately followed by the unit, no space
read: 90psi
